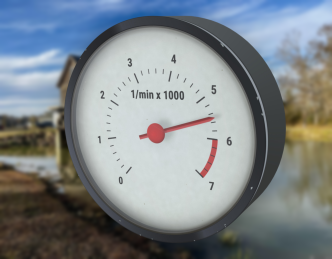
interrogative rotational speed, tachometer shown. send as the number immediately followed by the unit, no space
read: 5500rpm
